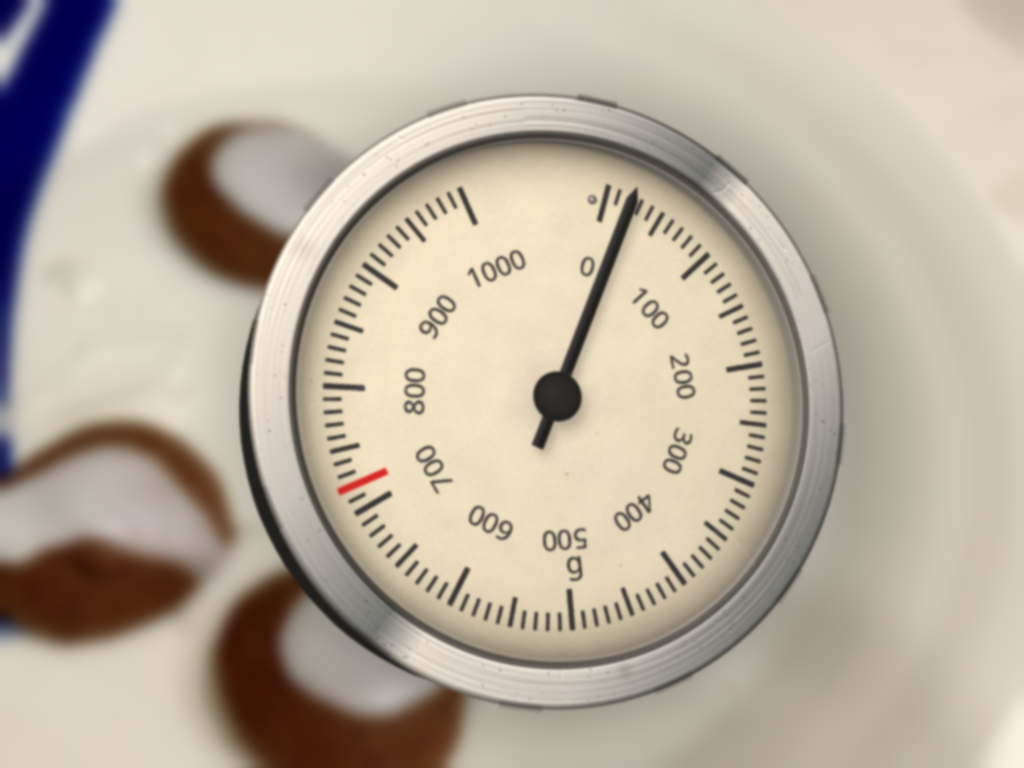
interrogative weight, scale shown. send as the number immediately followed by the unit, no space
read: 20g
